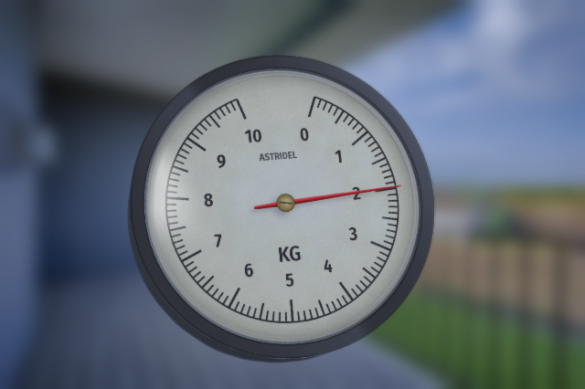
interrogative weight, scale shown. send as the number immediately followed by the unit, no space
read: 2kg
